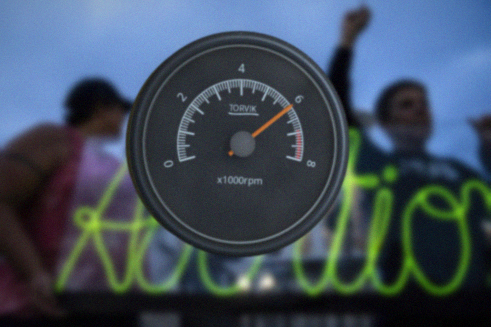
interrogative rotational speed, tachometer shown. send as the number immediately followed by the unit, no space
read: 6000rpm
